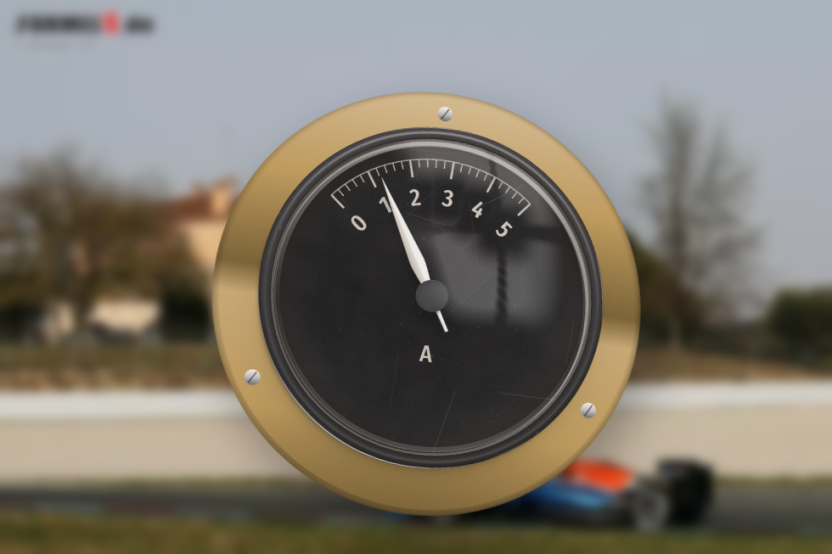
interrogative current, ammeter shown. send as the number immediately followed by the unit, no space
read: 1.2A
